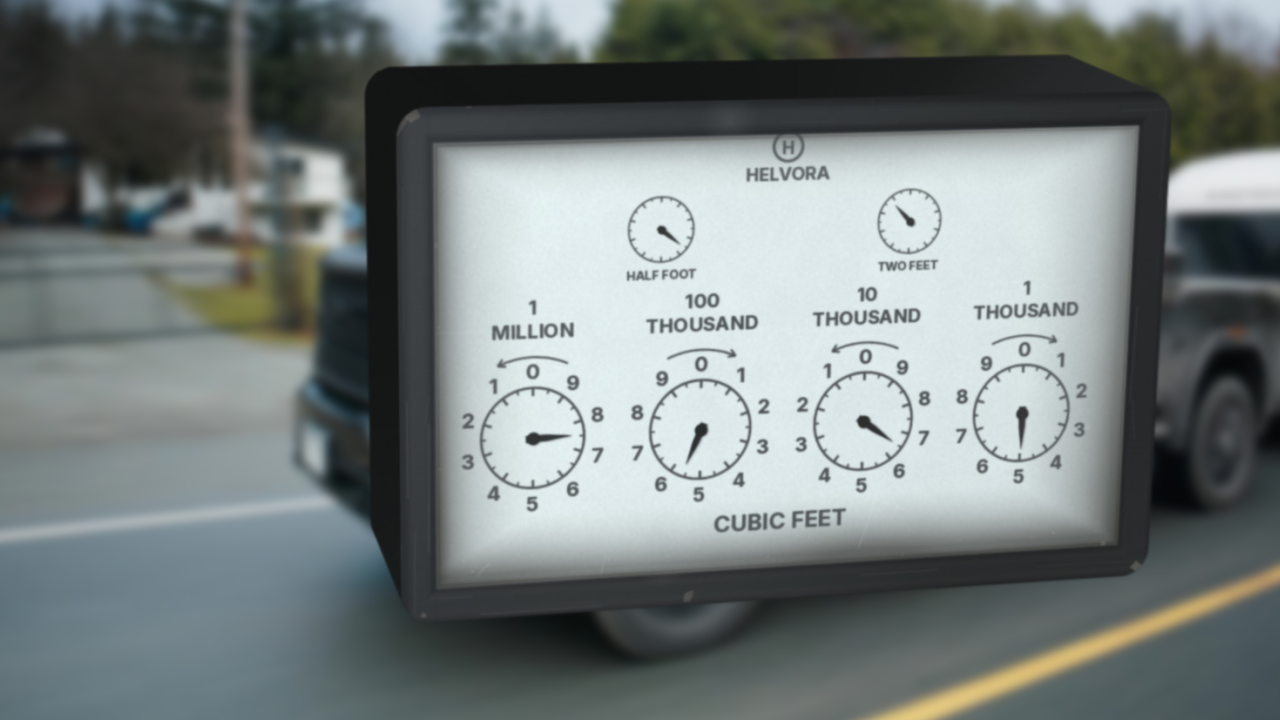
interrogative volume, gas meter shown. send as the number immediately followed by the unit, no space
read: 756500ft³
